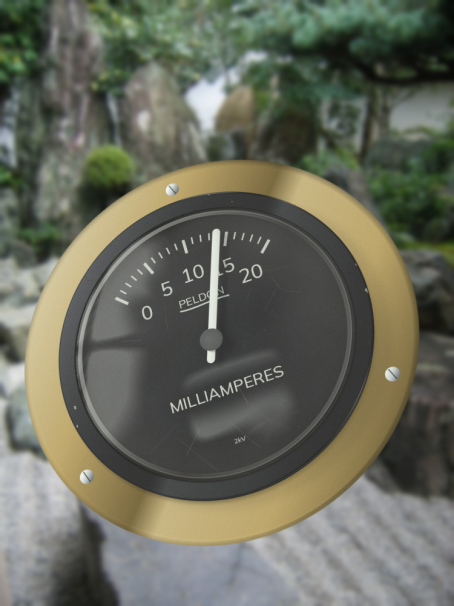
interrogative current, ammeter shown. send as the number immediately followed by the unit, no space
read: 14mA
